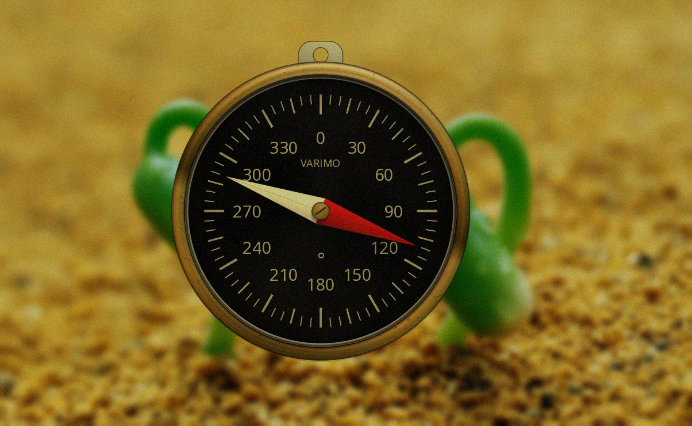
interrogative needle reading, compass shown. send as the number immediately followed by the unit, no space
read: 110°
